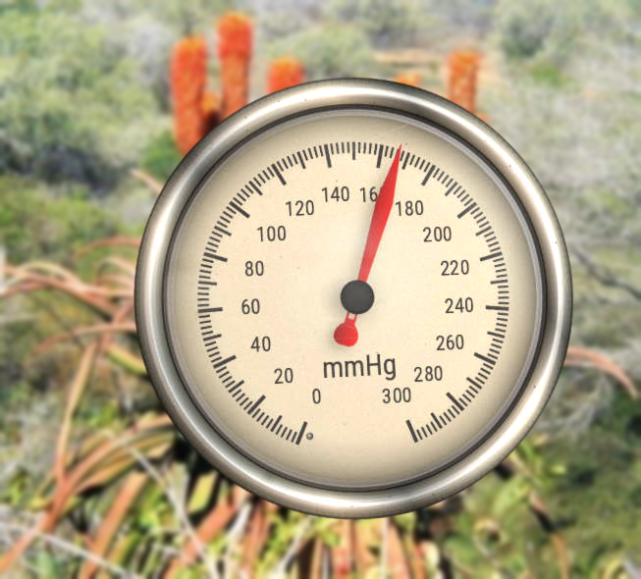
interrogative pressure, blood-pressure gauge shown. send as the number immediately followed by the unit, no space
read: 166mmHg
